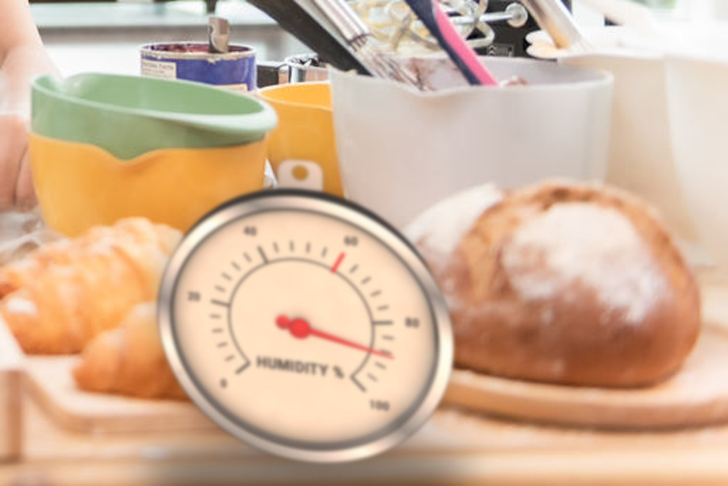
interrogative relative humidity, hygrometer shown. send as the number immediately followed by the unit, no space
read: 88%
